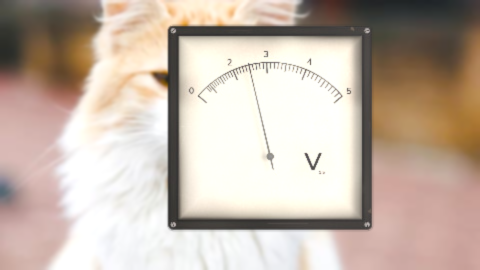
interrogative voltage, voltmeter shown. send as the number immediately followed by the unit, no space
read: 2.5V
